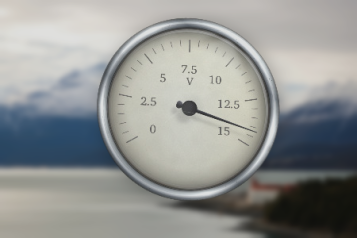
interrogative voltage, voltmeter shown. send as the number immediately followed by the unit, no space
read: 14.25V
